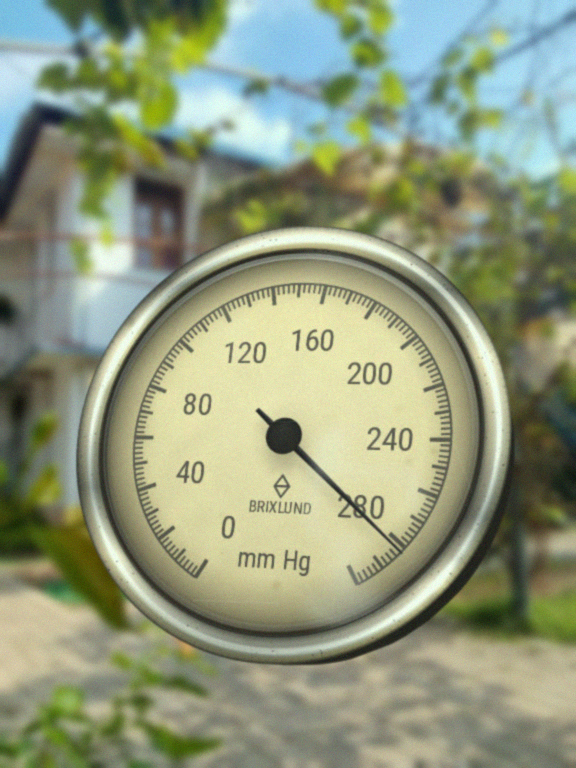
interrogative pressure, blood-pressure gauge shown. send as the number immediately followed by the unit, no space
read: 282mmHg
